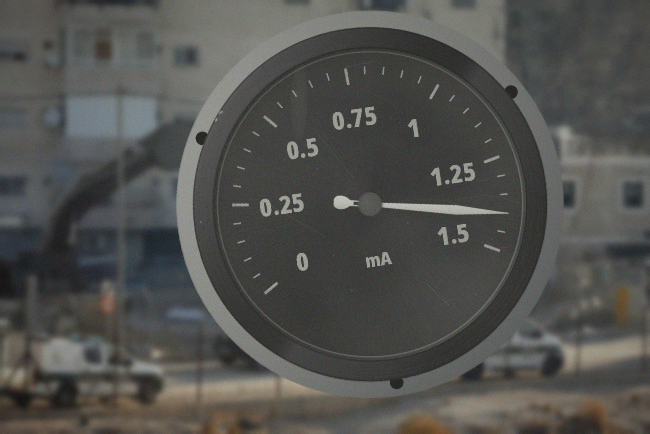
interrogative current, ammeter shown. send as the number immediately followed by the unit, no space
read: 1.4mA
